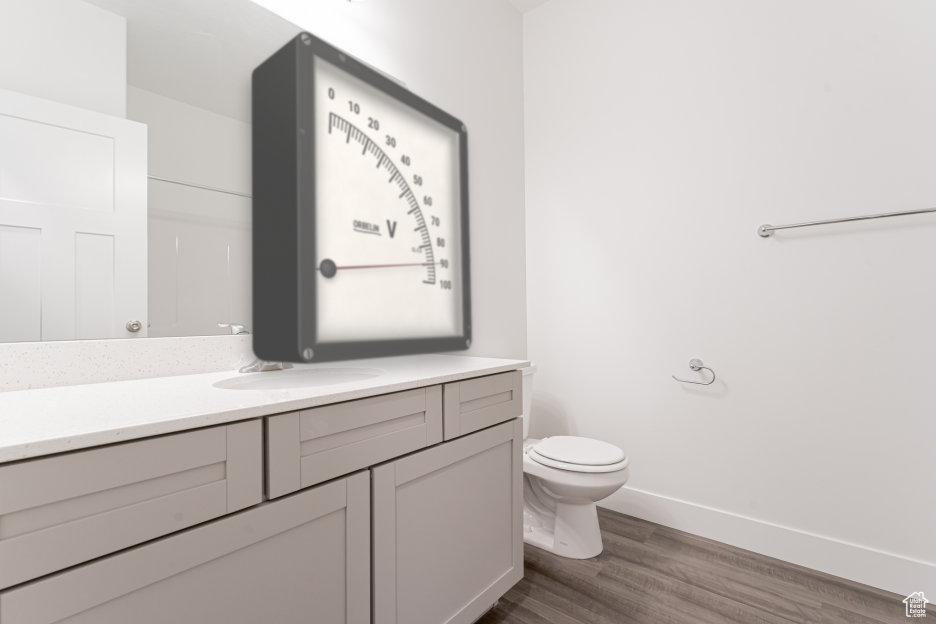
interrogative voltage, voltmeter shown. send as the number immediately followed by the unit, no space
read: 90V
